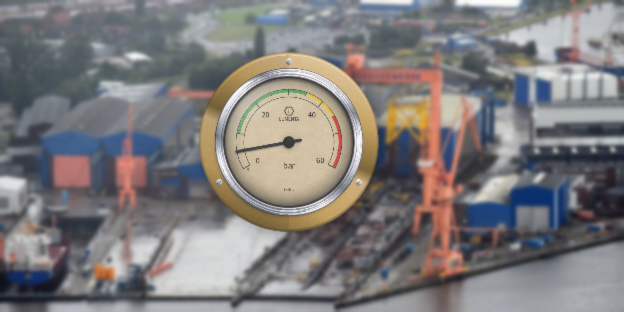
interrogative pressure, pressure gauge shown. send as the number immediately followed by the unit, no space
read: 5bar
